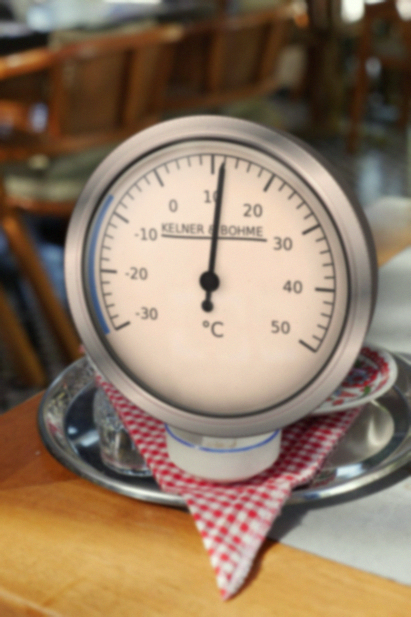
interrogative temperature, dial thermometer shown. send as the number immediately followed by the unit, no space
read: 12°C
